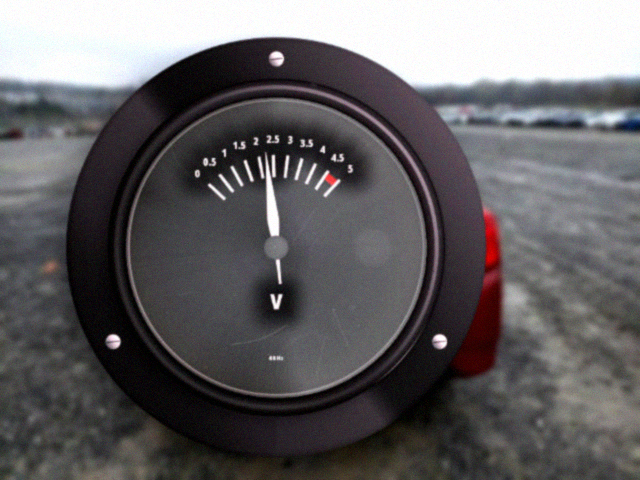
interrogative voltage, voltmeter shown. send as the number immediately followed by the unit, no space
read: 2.25V
